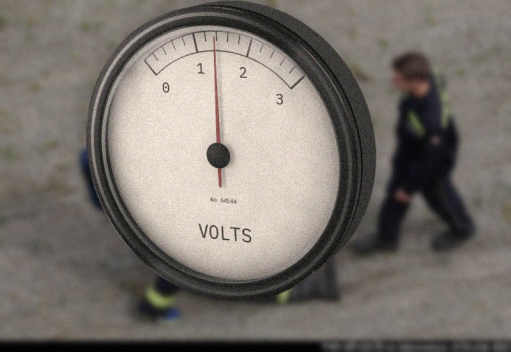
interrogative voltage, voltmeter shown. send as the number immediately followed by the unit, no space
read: 1.4V
